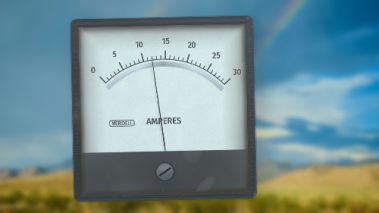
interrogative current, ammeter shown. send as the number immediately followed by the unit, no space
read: 12A
